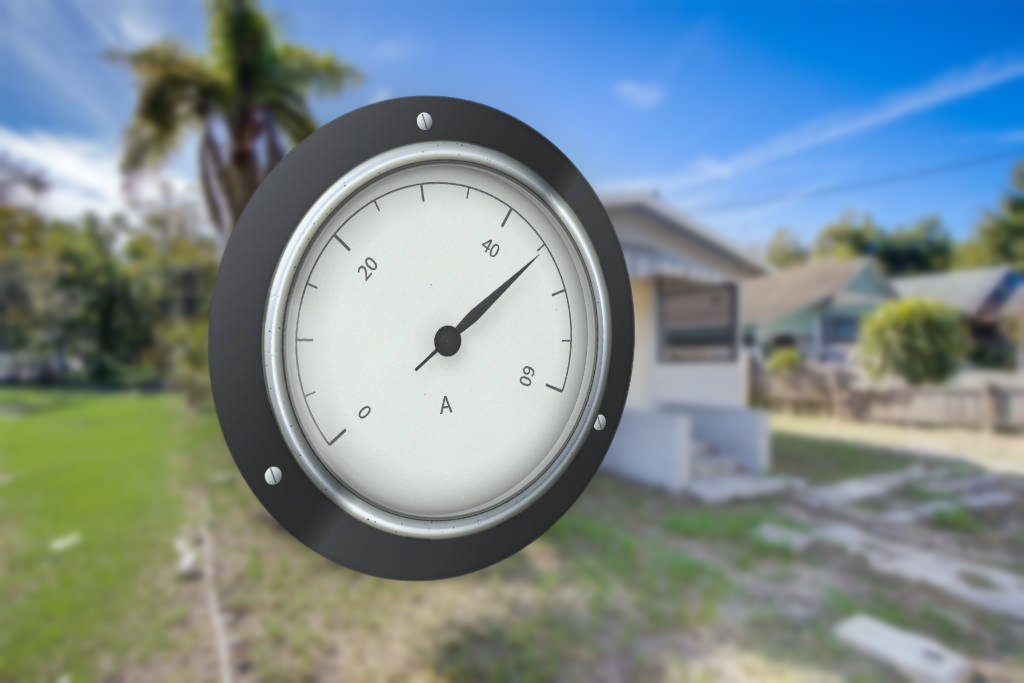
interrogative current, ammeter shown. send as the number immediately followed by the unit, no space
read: 45A
